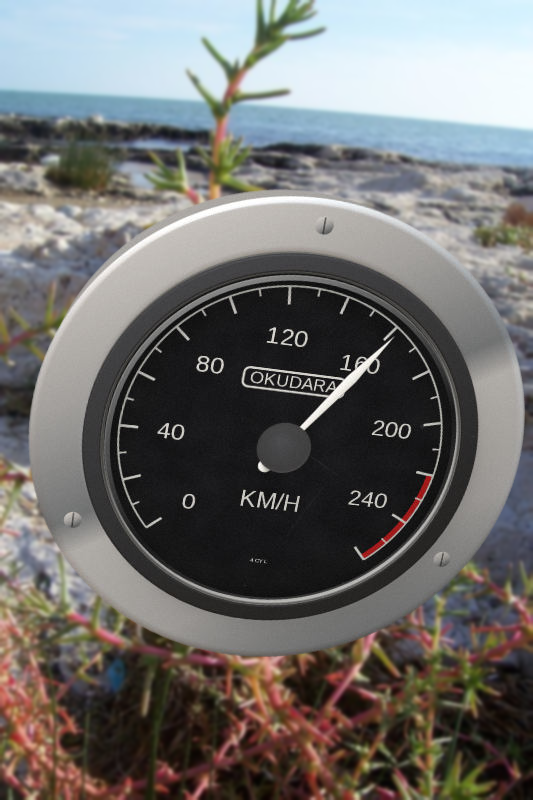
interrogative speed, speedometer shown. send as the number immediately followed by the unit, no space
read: 160km/h
